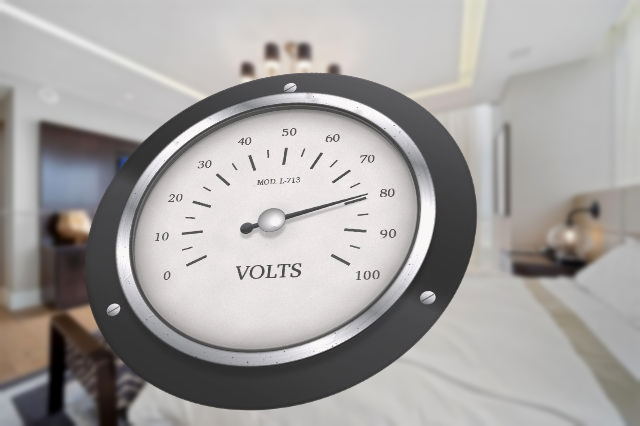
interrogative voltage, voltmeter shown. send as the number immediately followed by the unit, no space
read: 80V
